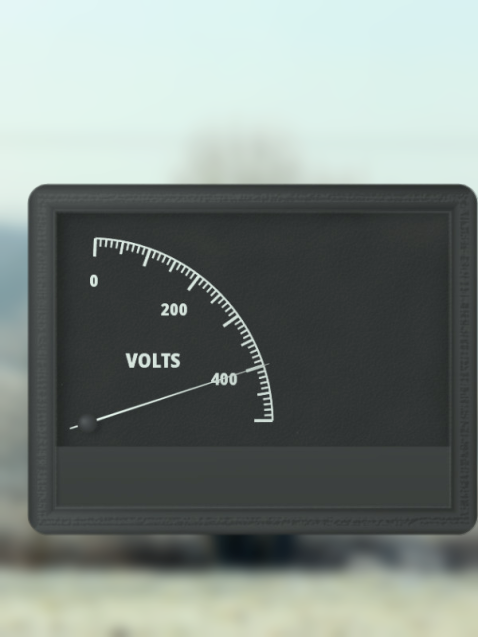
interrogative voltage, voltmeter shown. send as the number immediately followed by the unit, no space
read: 400V
